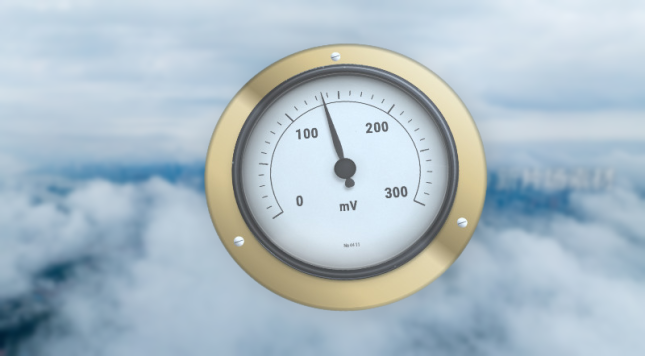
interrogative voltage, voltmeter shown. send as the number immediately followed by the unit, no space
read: 135mV
